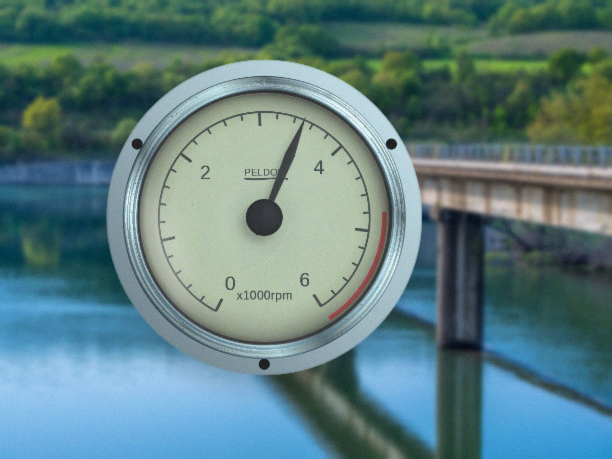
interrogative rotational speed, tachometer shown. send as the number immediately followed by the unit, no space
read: 3500rpm
